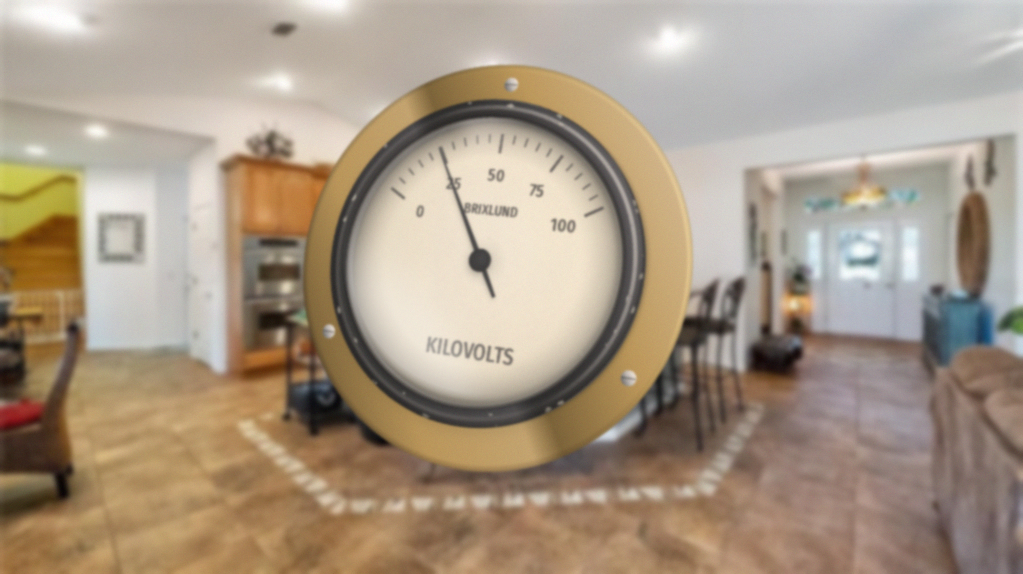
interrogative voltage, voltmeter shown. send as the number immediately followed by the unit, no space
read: 25kV
